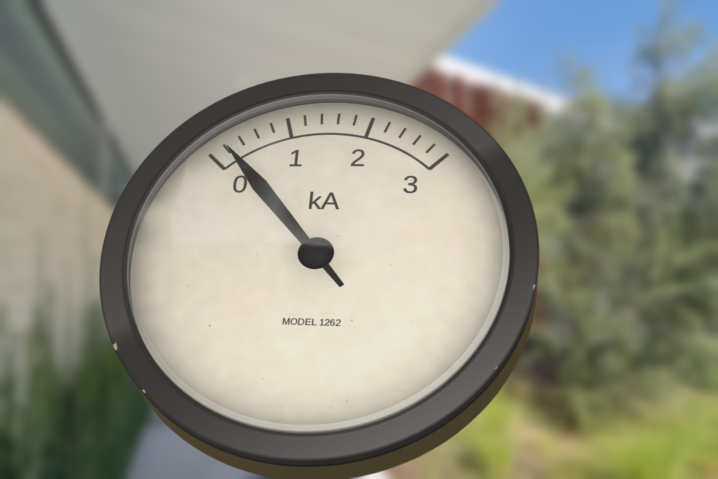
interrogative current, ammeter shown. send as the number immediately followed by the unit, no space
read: 0.2kA
